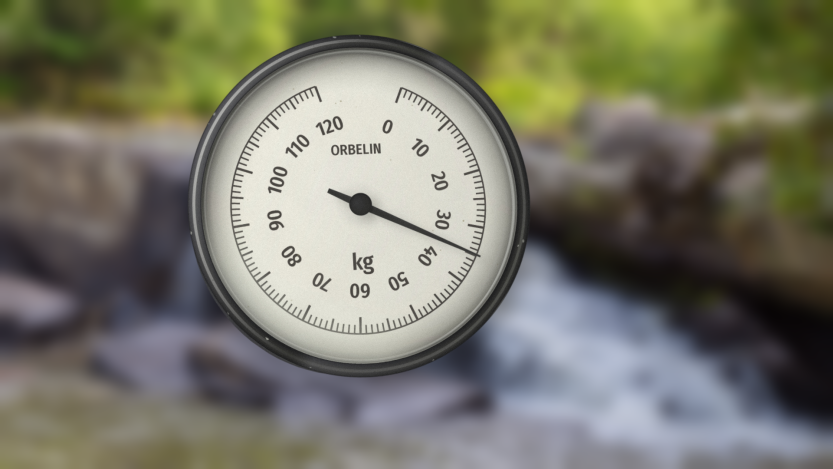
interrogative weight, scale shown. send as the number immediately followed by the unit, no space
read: 35kg
